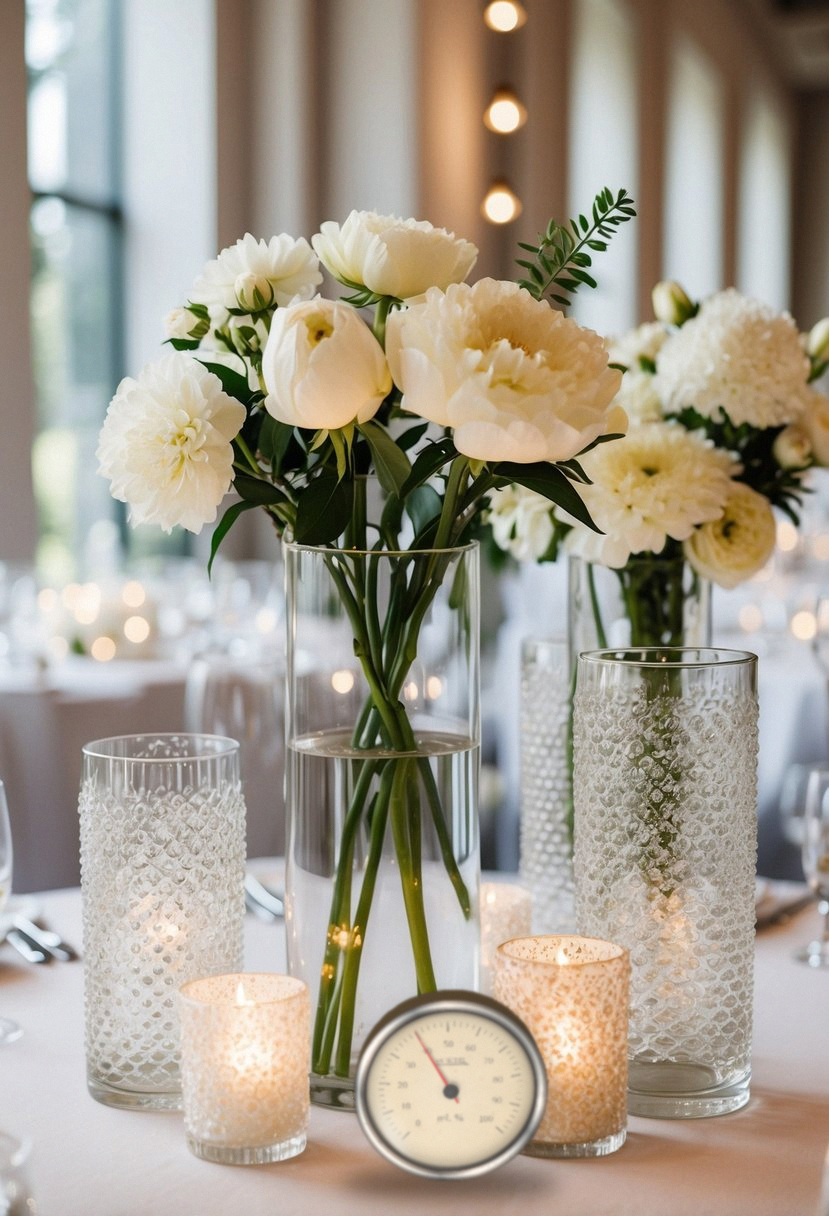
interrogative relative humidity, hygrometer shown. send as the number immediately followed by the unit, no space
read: 40%
